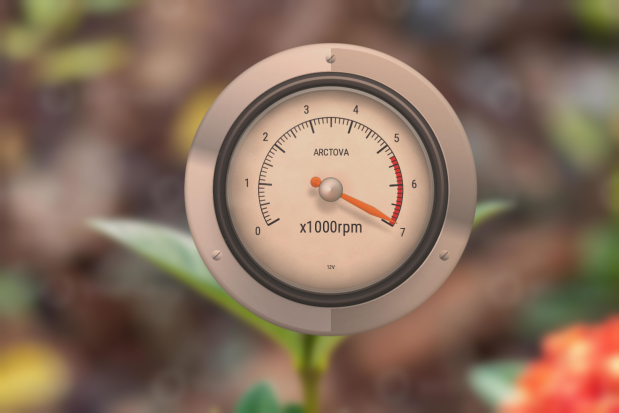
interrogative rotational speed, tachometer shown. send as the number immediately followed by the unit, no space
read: 6900rpm
